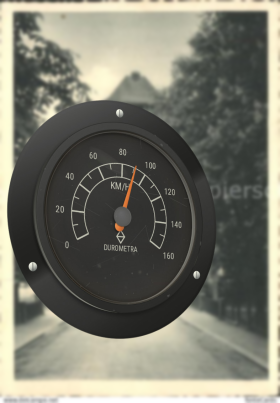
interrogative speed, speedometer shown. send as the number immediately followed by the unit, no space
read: 90km/h
